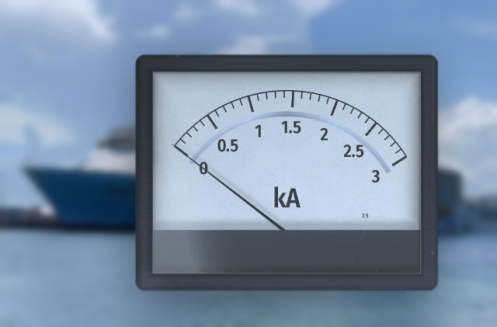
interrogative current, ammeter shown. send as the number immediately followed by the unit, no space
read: 0kA
